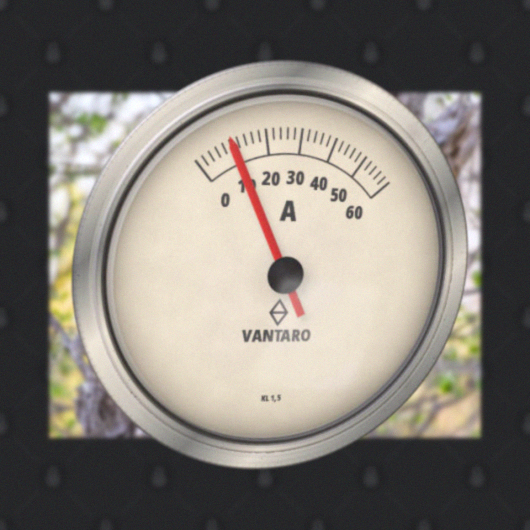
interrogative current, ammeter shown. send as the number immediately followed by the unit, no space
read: 10A
